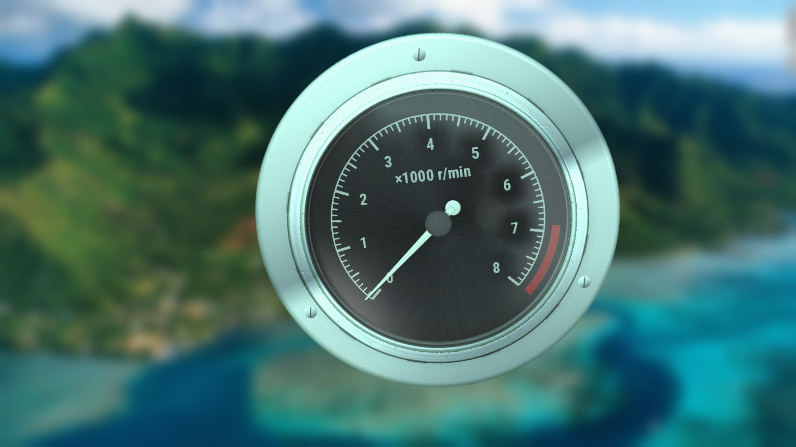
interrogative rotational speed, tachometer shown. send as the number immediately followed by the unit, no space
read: 100rpm
